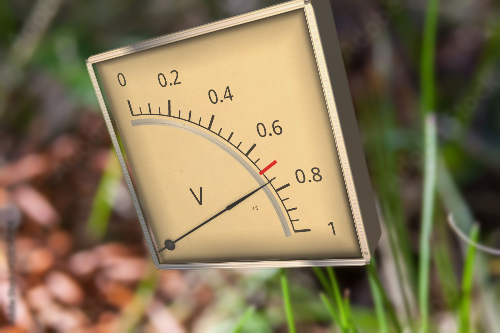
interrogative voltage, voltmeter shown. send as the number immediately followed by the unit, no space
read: 0.75V
